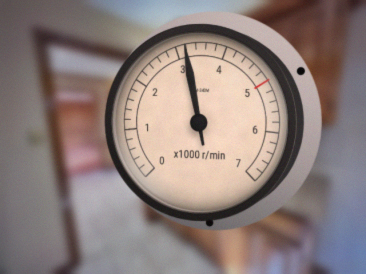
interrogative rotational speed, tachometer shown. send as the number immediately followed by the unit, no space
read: 3200rpm
